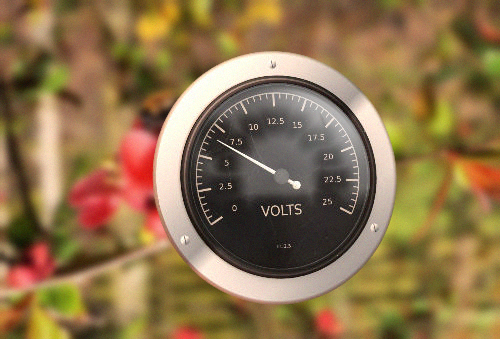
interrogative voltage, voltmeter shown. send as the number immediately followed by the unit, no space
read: 6.5V
